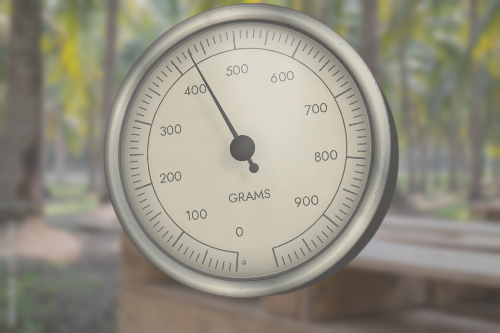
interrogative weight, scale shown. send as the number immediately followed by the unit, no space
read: 430g
